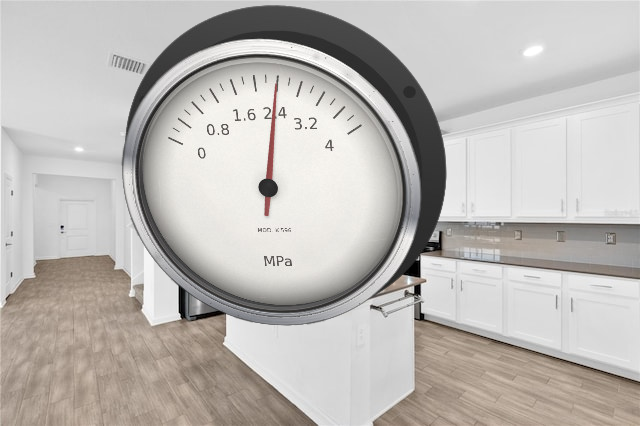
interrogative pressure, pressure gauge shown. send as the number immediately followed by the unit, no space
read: 2.4MPa
